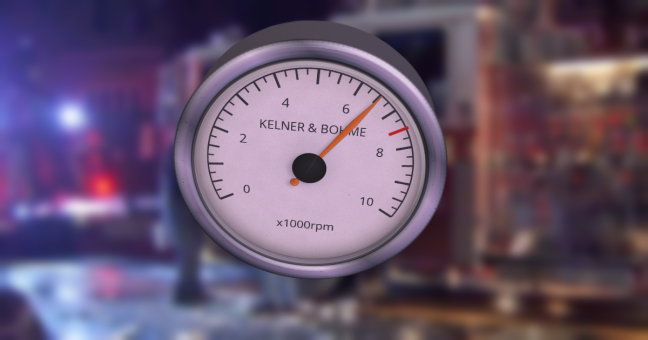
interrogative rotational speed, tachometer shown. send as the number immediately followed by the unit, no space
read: 6500rpm
